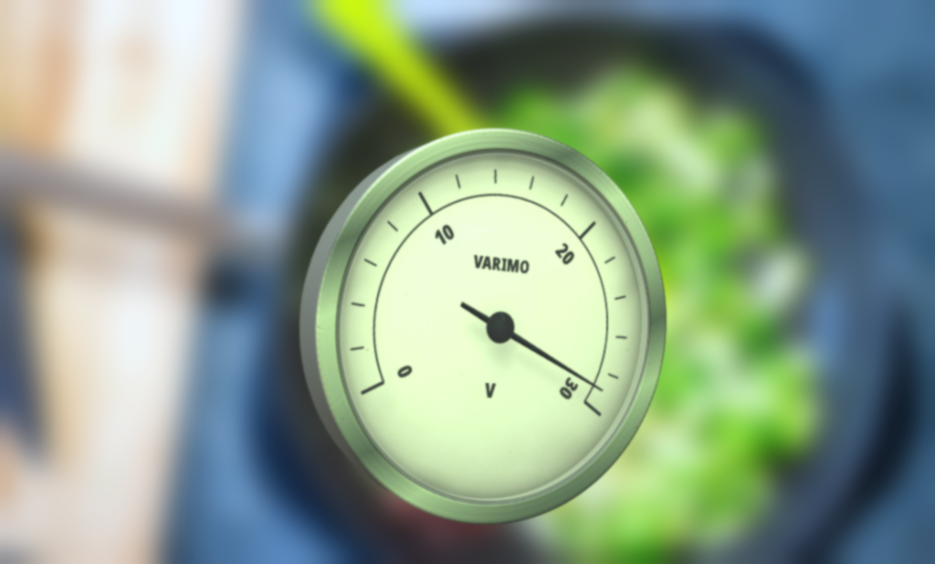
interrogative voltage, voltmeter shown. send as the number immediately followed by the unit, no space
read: 29V
